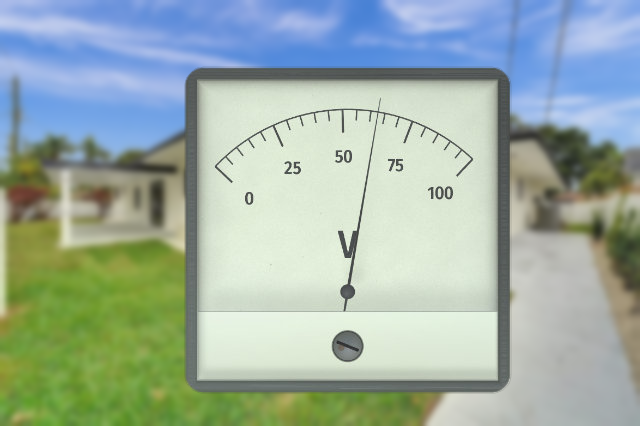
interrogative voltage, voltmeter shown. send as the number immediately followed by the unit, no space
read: 62.5V
